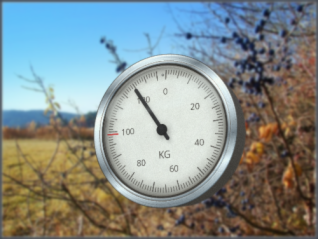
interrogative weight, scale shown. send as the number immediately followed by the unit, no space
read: 120kg
